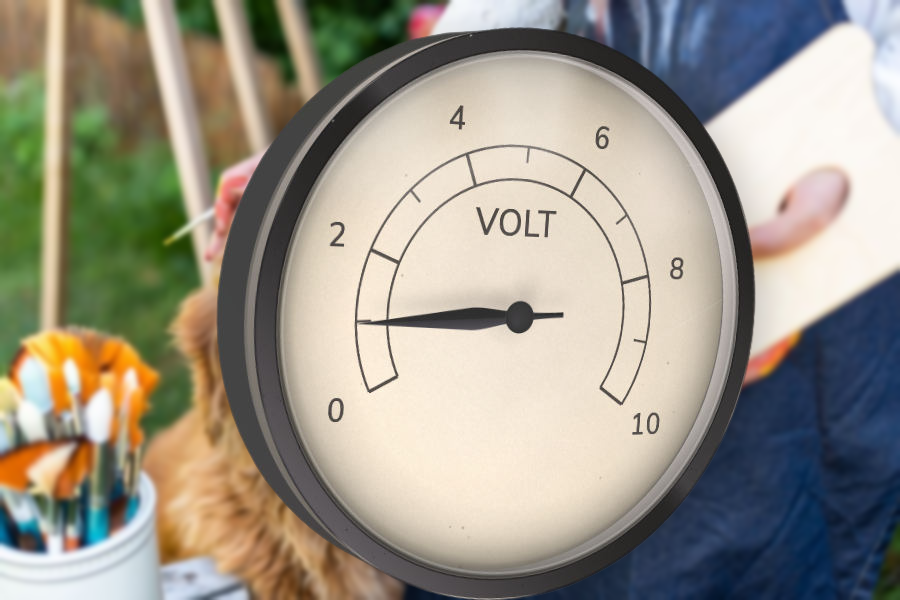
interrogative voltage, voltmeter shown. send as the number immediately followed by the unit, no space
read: 1V
